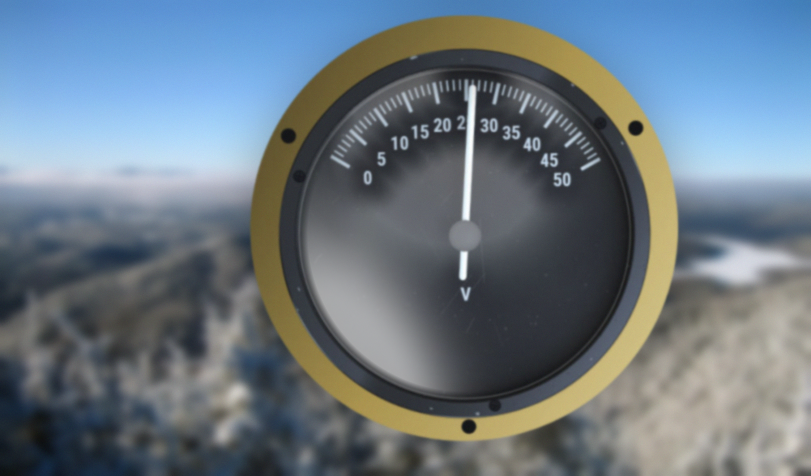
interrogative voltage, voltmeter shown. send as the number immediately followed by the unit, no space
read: 26V
